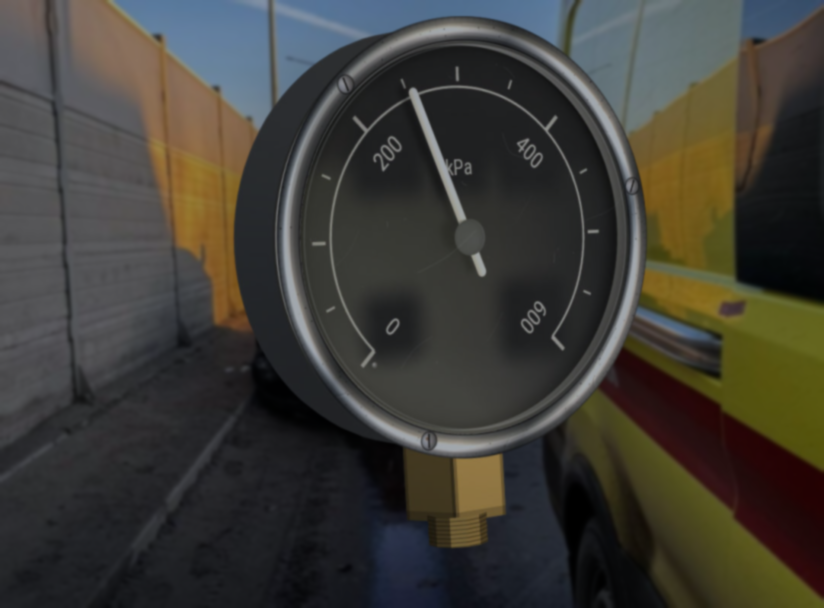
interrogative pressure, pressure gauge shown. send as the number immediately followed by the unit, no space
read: 250kPa
